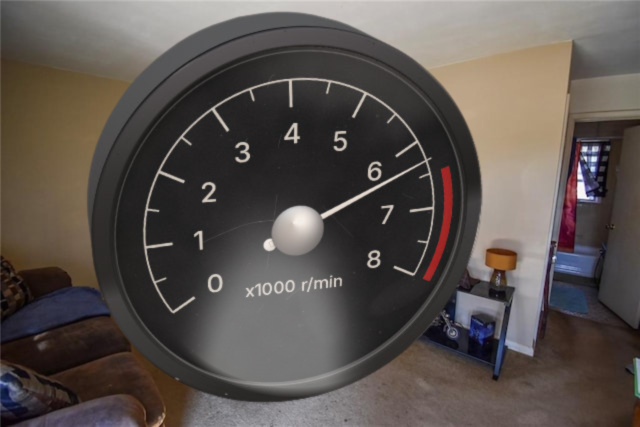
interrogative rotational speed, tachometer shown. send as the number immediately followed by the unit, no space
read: 6250rpm
